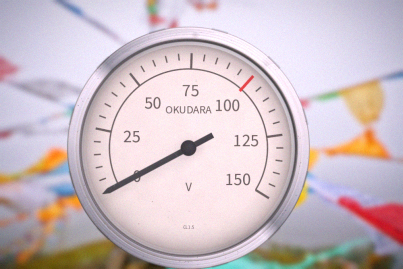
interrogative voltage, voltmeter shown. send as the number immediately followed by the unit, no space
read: 0V
